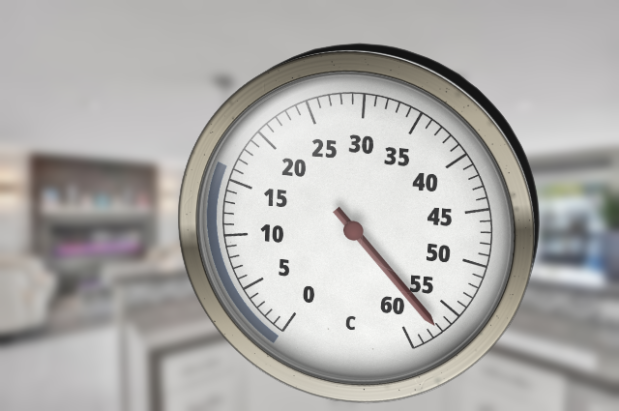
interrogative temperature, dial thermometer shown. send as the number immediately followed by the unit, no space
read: 57°C
